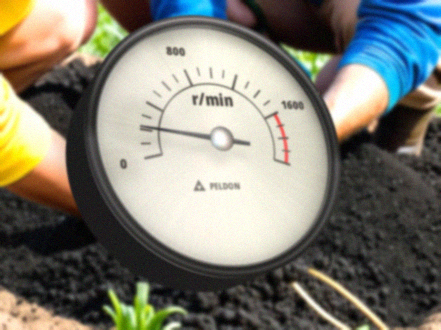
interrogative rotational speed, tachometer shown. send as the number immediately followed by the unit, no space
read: 200rpm
